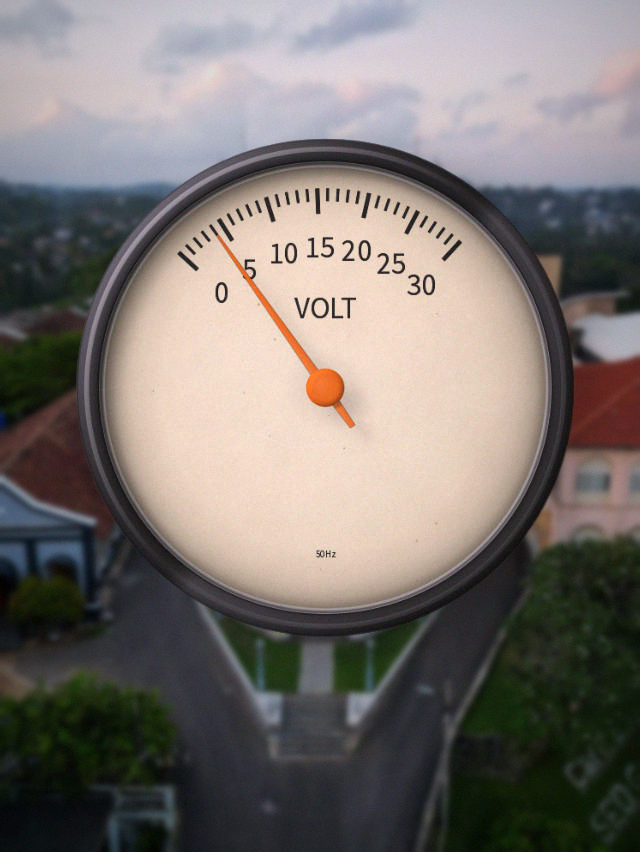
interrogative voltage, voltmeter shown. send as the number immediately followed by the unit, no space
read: 4V
